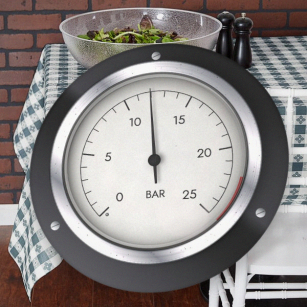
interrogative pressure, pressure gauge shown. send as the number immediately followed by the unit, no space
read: 12bar
